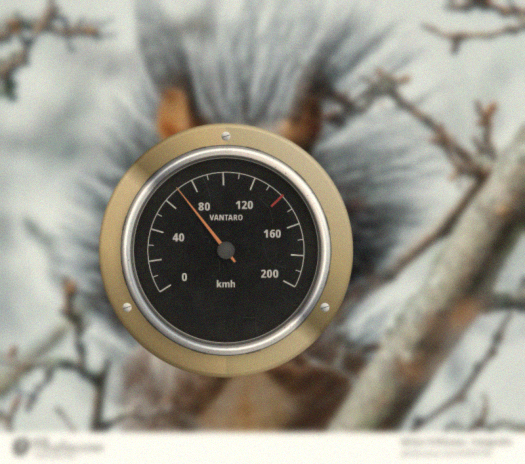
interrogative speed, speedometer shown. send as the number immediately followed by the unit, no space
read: 70km/h
